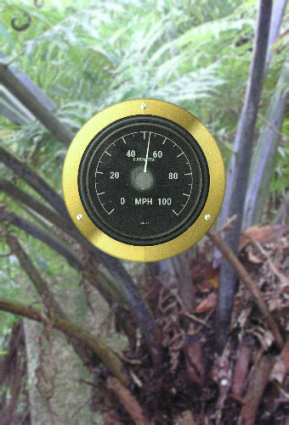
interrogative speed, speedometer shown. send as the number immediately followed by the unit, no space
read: 52.5mph
